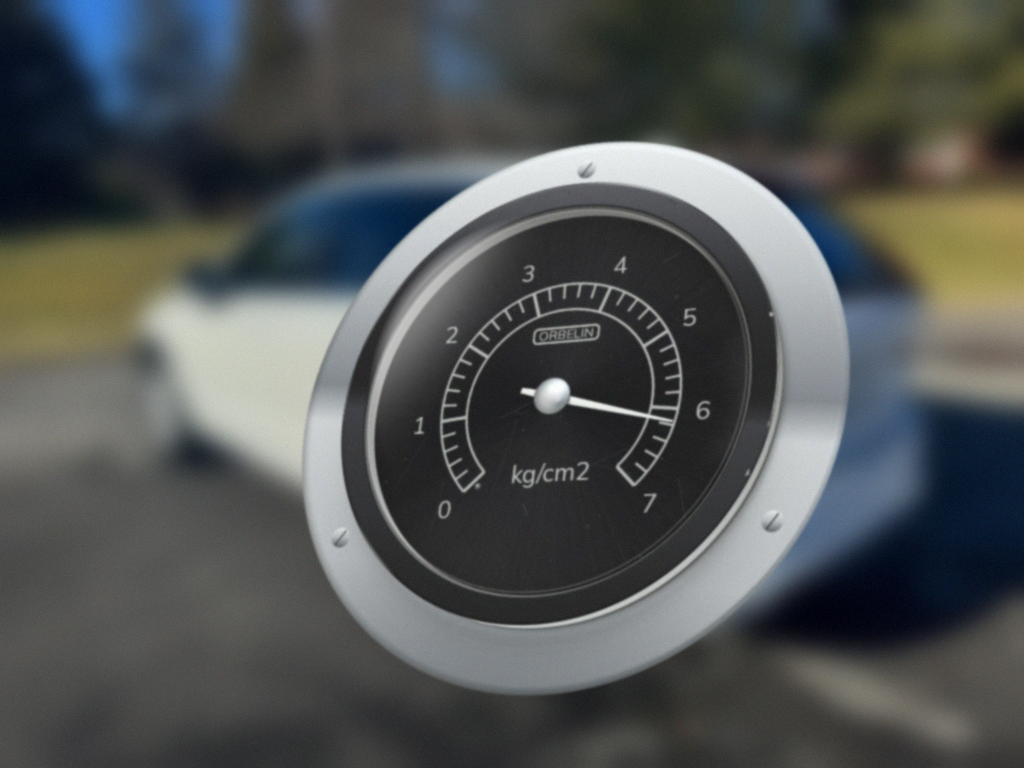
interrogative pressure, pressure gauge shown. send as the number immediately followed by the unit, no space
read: 6.2kg/cm²
